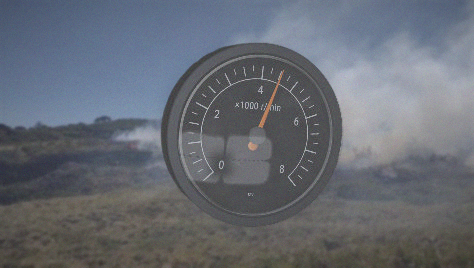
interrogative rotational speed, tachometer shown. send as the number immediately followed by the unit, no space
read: 4500rpm
